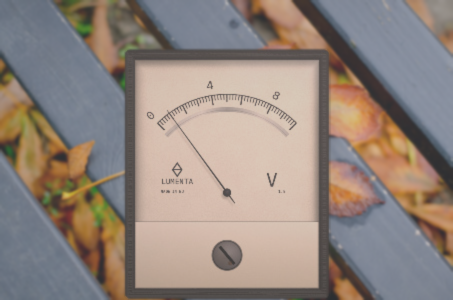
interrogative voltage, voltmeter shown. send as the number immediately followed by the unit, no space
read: 1V
